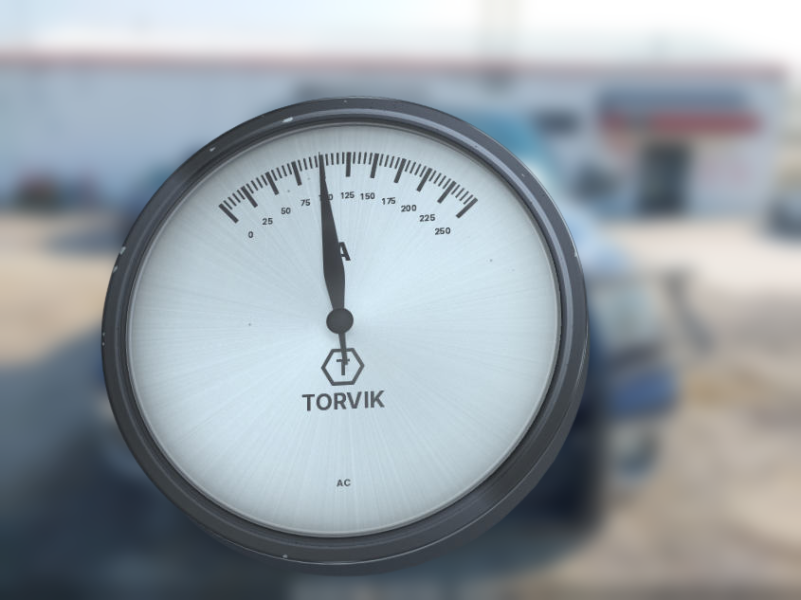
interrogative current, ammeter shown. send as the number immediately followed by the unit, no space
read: 100A
